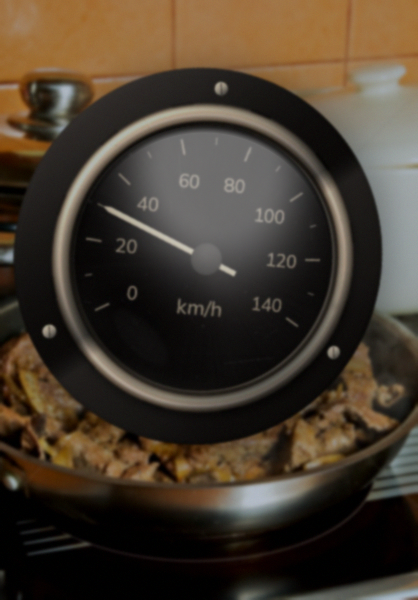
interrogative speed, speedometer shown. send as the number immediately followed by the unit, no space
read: 30km/h
